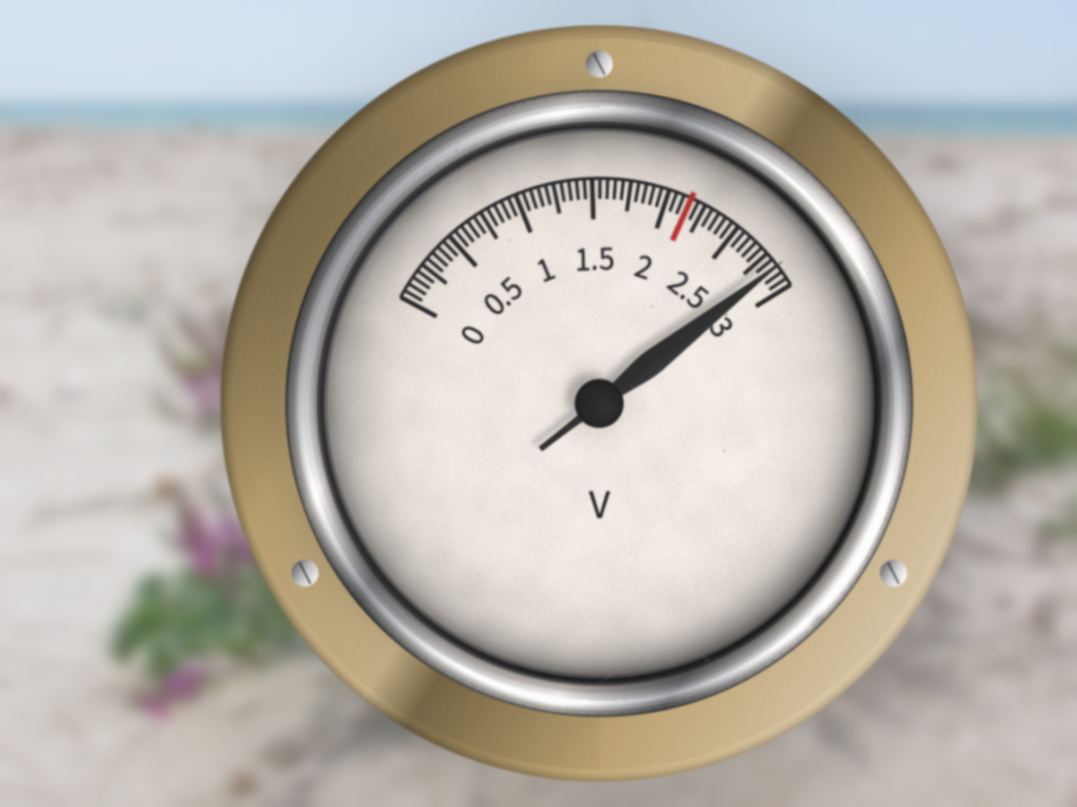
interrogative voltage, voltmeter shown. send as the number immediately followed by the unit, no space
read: 2.85V
